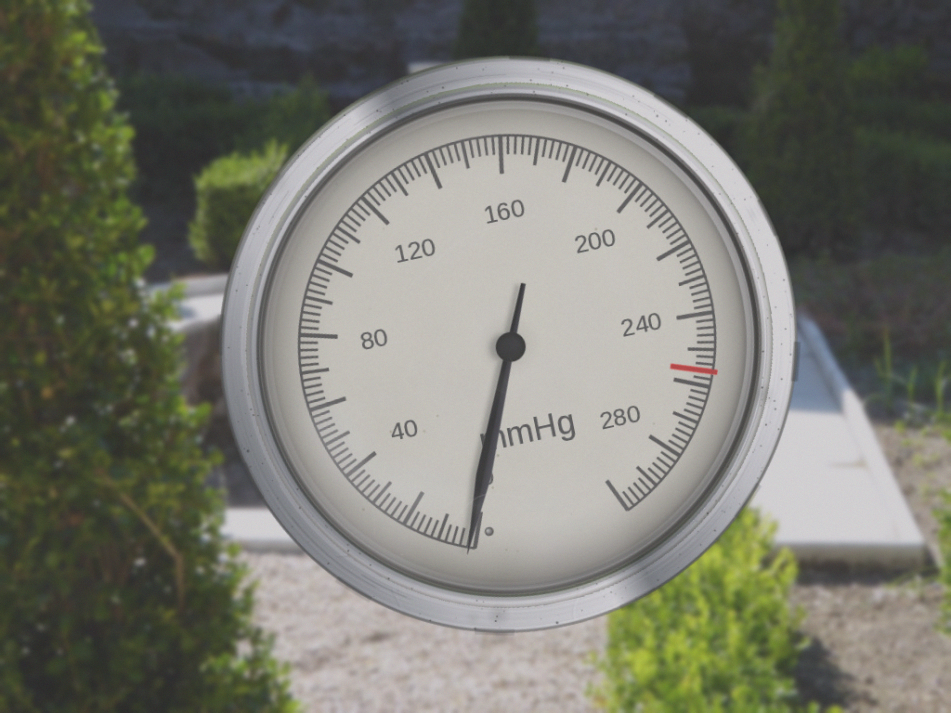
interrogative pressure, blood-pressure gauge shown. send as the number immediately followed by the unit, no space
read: 2mmHg
